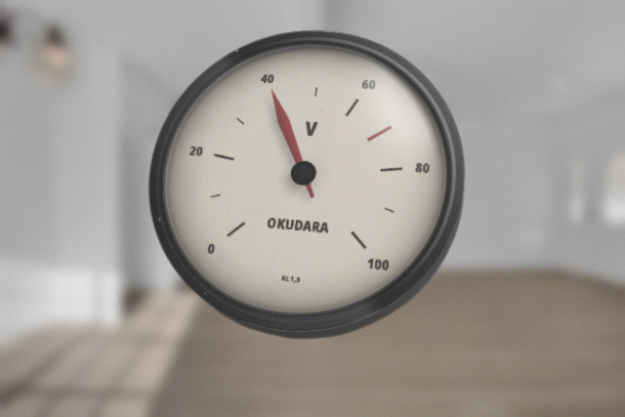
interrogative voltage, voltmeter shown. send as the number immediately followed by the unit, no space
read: 40V
